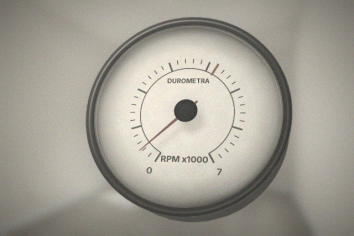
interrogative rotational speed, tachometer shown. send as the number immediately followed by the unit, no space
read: 400rpm
